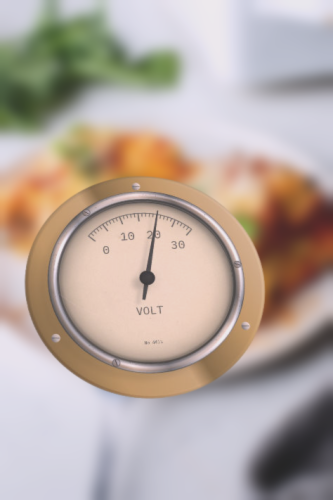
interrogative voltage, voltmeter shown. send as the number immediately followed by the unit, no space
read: 20V
